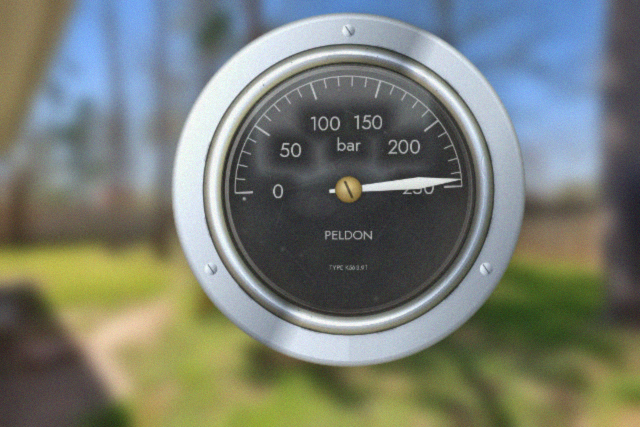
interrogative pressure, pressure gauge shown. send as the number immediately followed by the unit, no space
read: 245bar
